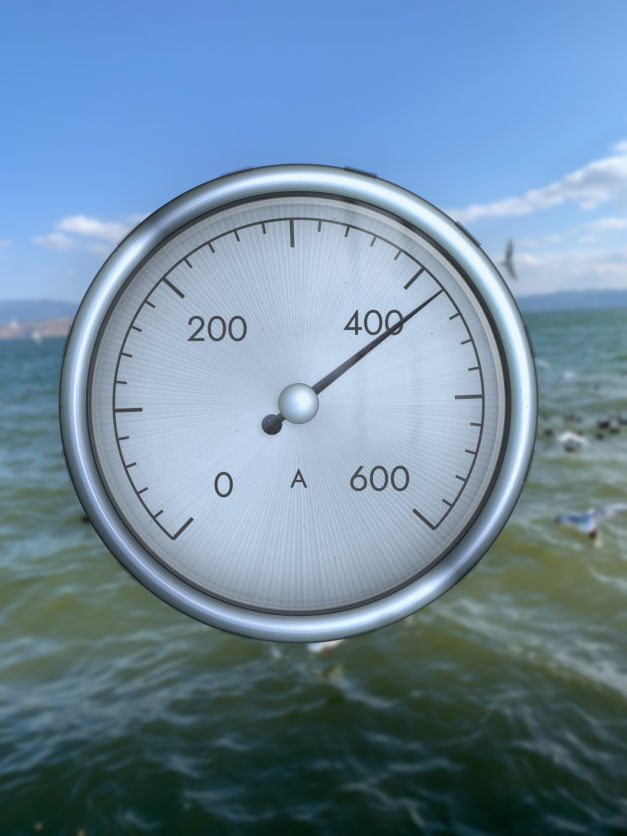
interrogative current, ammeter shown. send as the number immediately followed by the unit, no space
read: 420A
